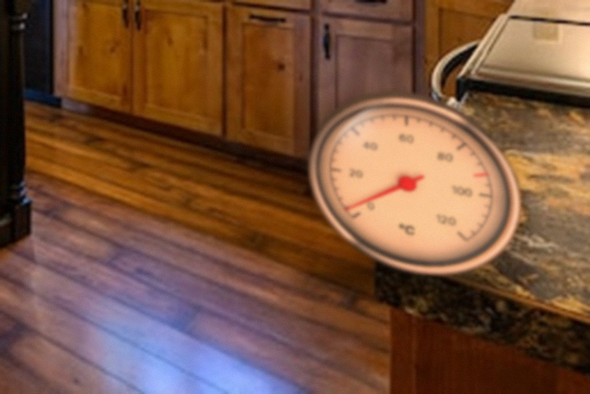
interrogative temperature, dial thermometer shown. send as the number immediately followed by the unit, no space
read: 4°C
